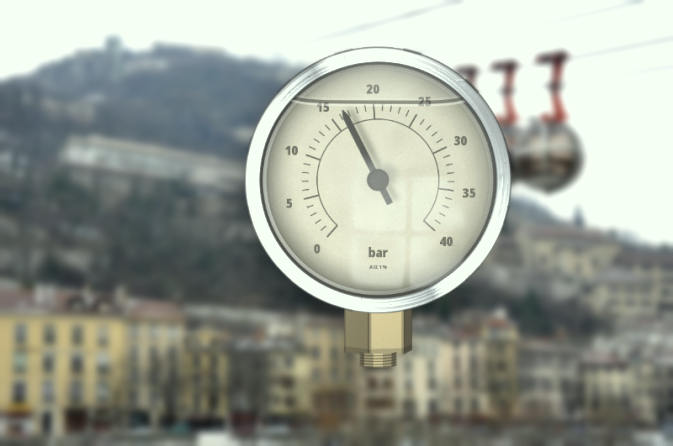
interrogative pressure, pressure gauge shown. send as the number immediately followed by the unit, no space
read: 16.5bar
